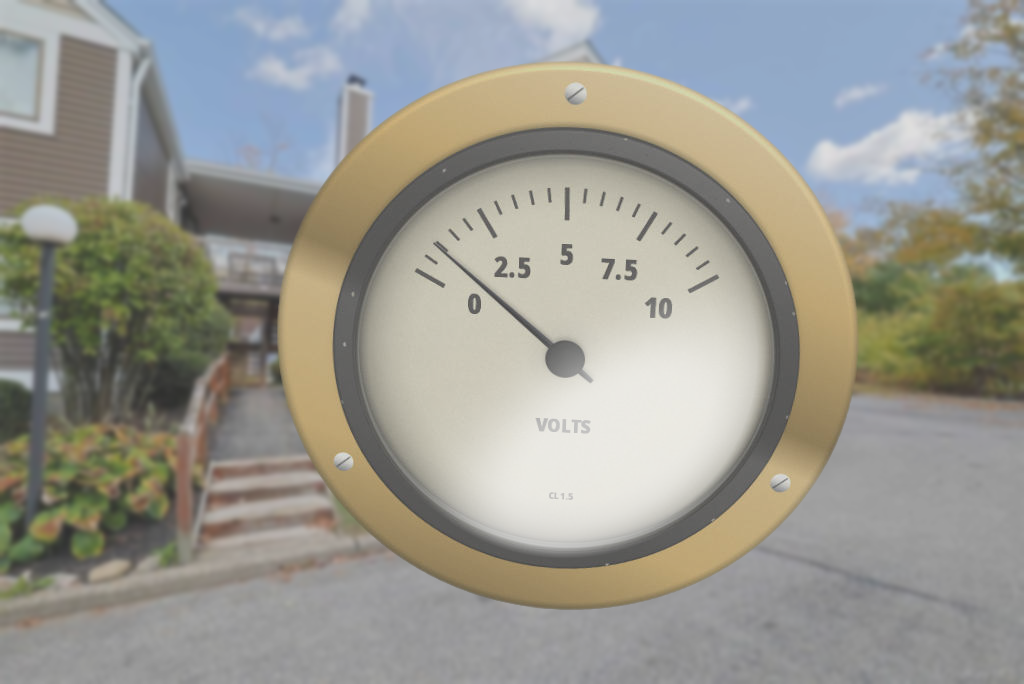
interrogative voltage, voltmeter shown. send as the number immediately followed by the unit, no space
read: 1V
